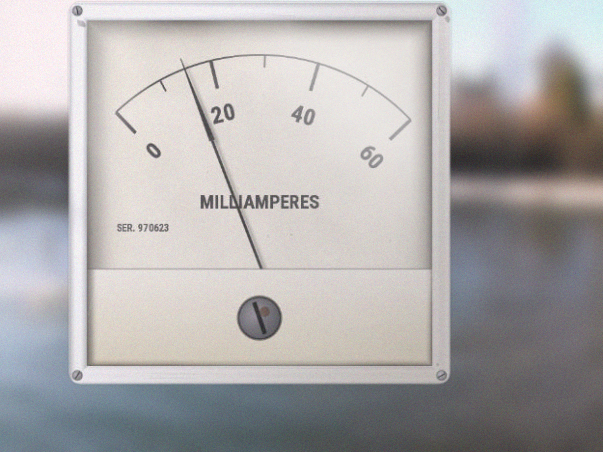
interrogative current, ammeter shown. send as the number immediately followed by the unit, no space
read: 15mA
